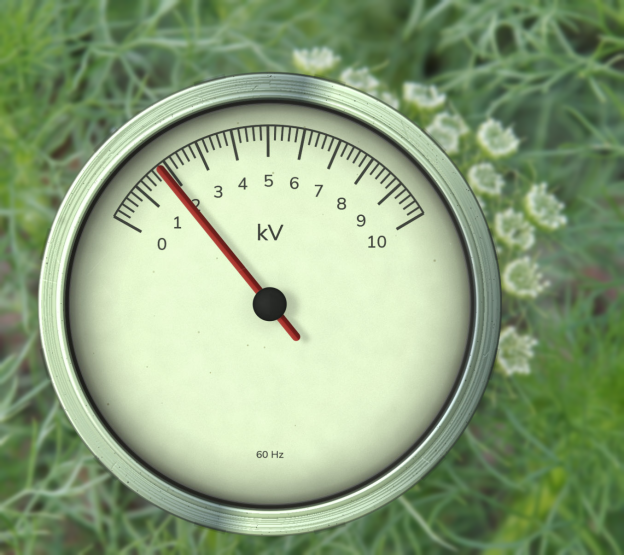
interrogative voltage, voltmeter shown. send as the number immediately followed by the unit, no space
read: 1.8kV
